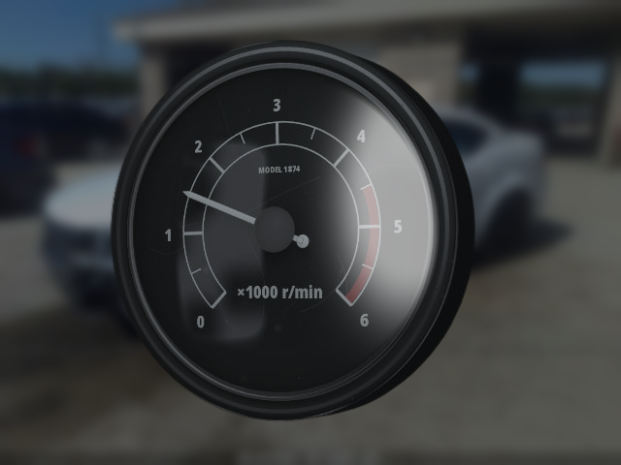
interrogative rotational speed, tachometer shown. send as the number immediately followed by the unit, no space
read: 1500rpm
